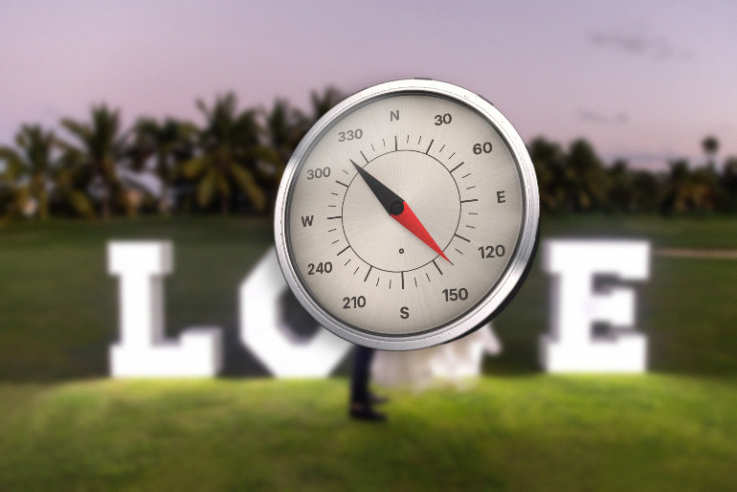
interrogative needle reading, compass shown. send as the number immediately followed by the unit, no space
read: 140°
